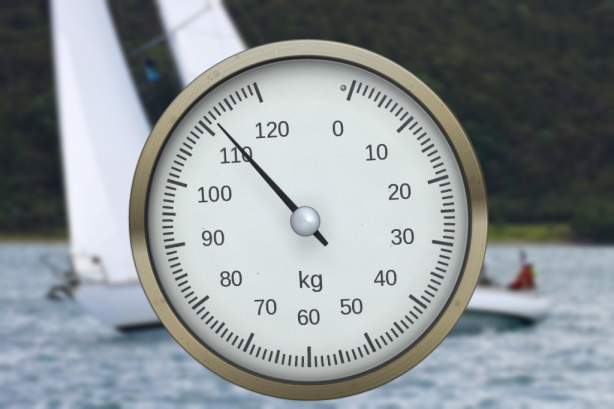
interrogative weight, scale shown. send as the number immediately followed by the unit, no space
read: 112kg
